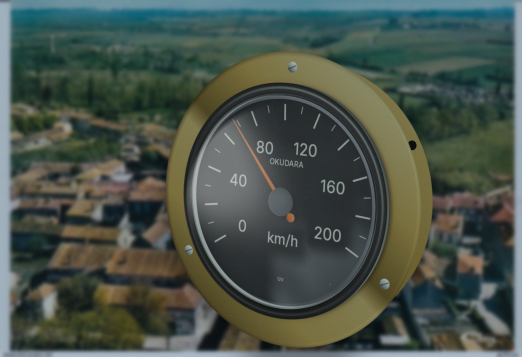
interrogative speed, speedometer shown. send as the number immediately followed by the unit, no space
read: 70km/h
